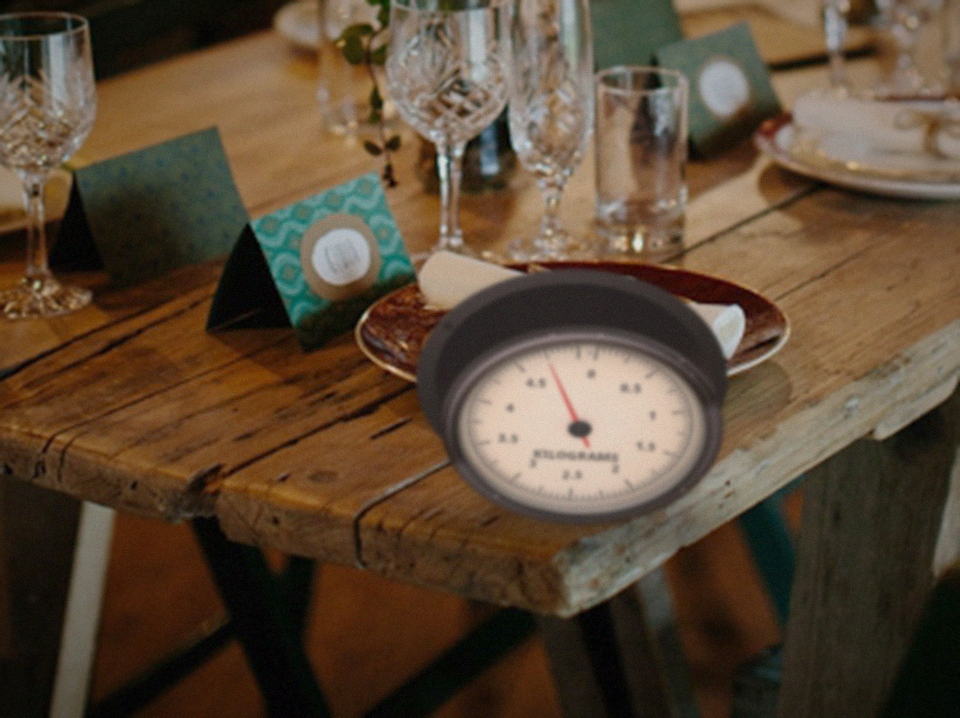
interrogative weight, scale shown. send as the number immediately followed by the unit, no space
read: 4.75kg
